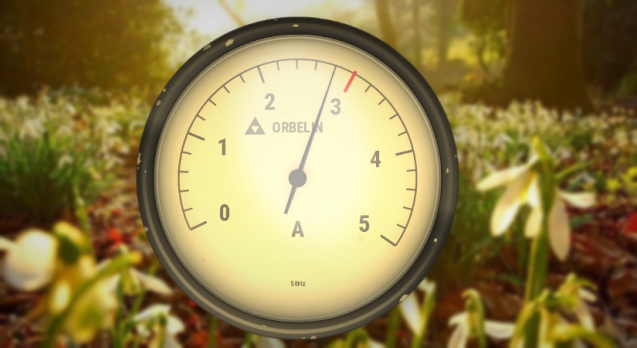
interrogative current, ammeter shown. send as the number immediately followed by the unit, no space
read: 2.8A
